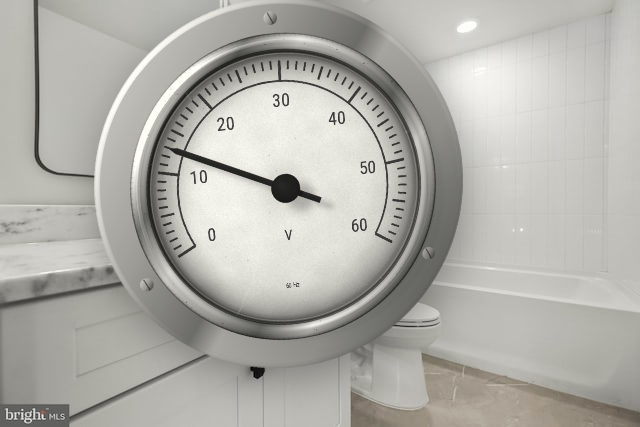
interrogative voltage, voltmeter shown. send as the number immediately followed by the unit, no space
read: 13V
